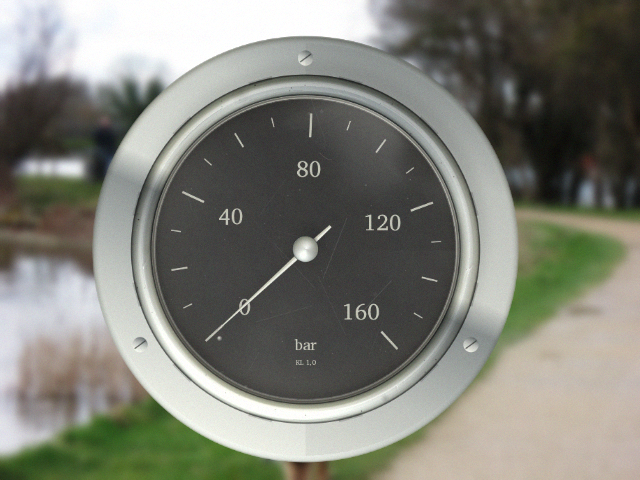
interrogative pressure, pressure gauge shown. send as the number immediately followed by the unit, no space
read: 0bar
